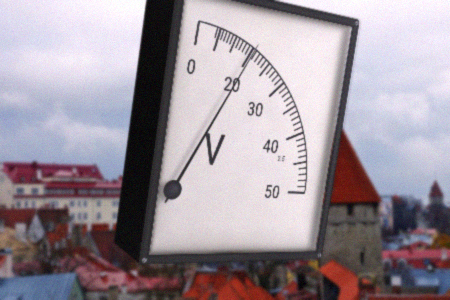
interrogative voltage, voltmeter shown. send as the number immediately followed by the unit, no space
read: 20V
